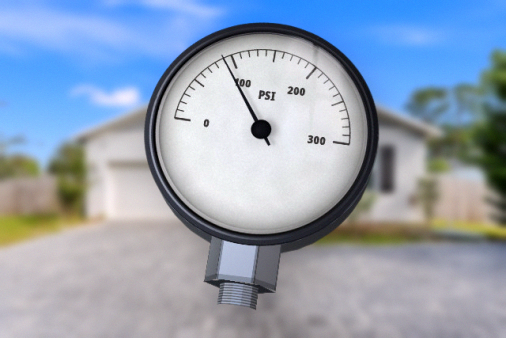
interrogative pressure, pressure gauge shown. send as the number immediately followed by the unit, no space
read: 90psi
